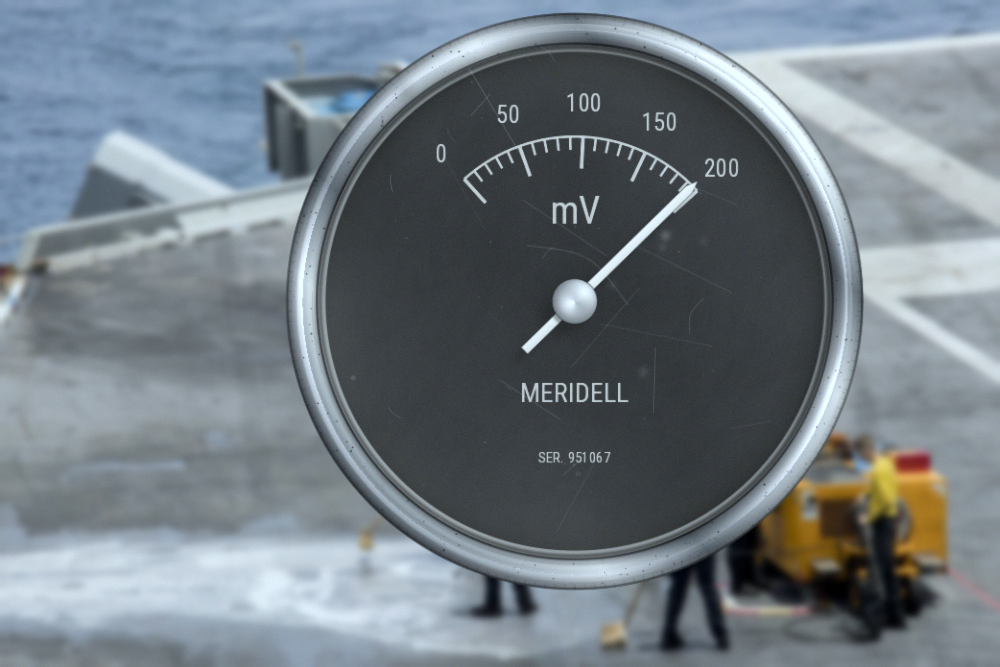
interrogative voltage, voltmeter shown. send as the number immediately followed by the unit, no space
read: 195mV
